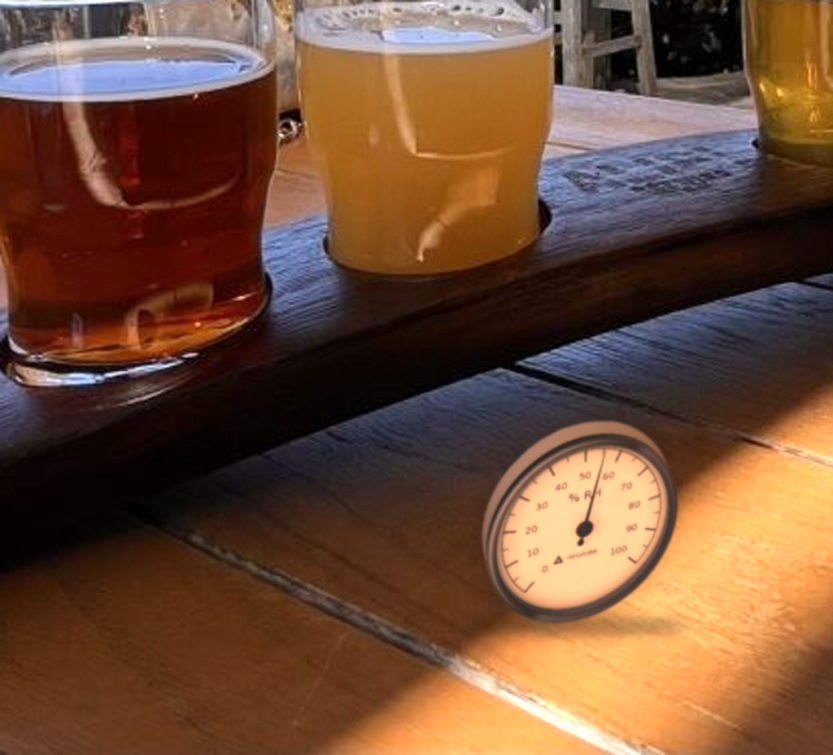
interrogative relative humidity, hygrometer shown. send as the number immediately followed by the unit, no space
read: 55%
